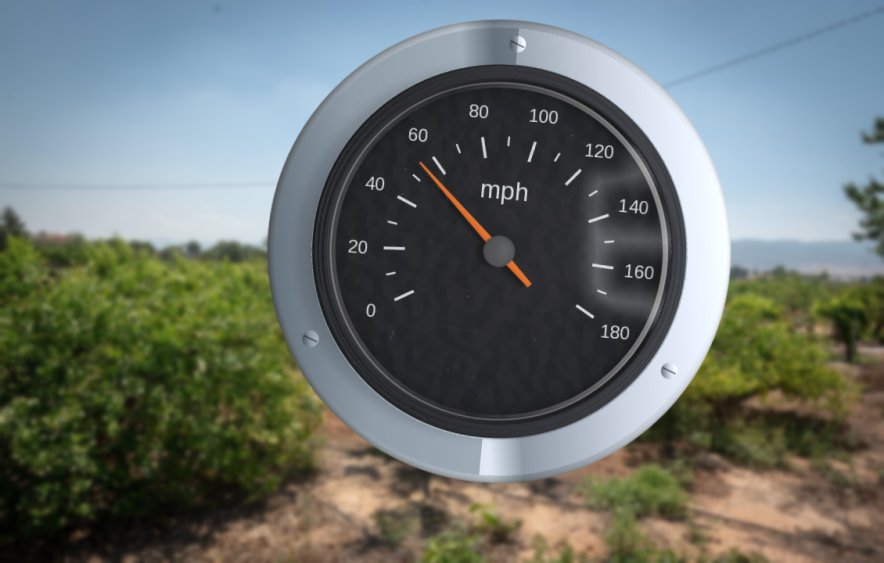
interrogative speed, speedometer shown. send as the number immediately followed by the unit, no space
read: 55mph
